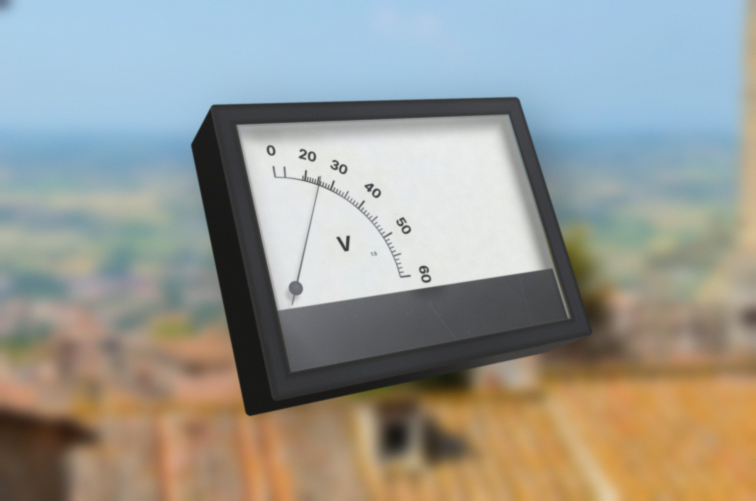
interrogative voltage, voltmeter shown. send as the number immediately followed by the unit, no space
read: 25V
